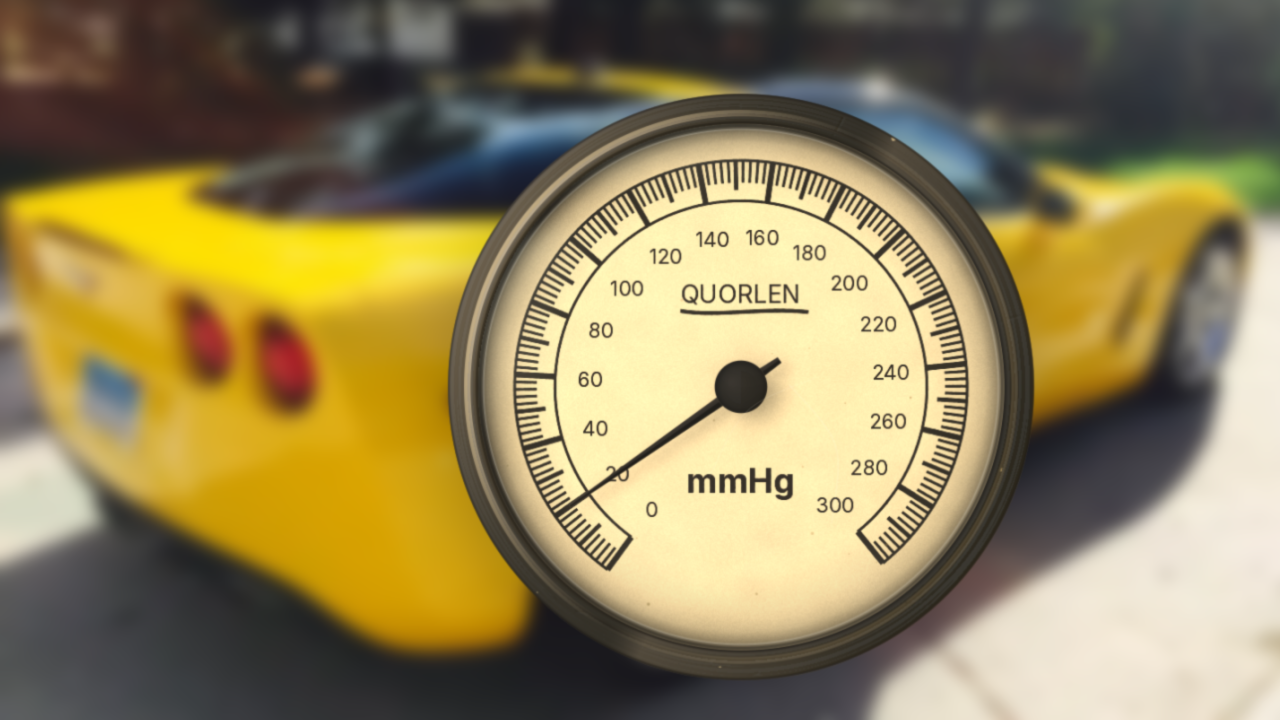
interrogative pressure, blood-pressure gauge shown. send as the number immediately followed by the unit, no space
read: 20mmHg
